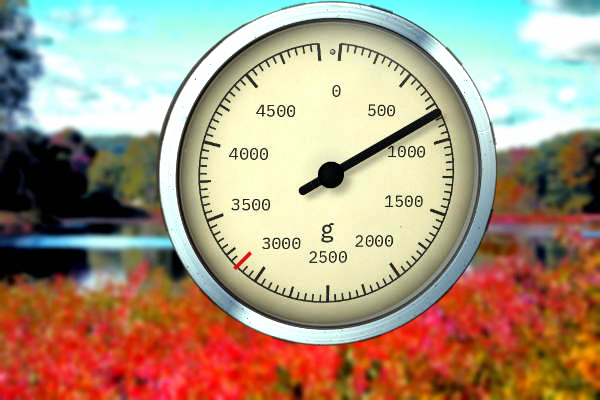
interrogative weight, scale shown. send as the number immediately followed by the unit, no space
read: 800g
